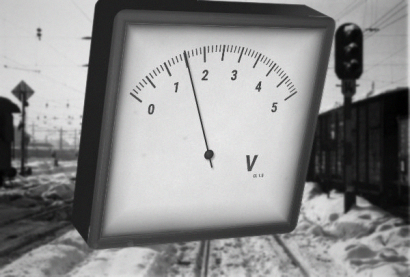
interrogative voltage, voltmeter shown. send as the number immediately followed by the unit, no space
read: 1.5V
